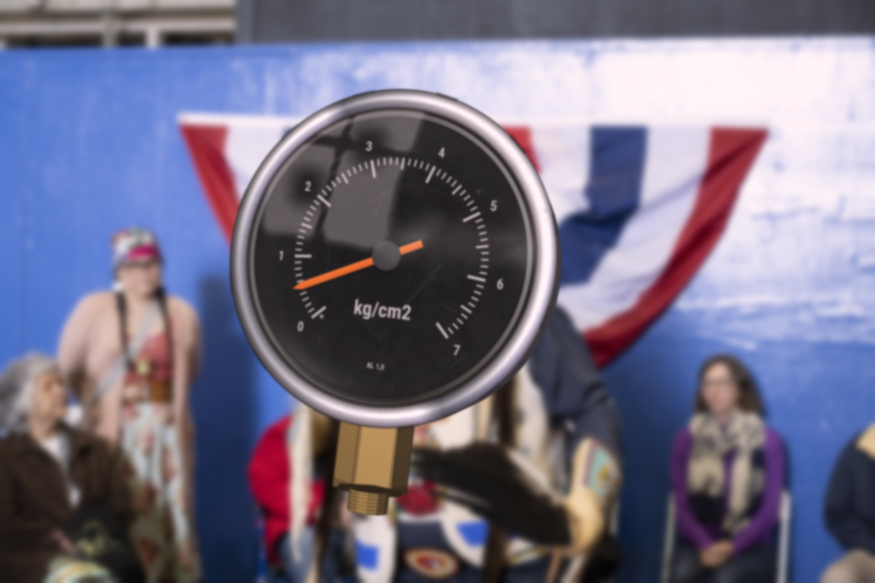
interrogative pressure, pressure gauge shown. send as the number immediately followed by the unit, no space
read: 0.5kg/cm²
